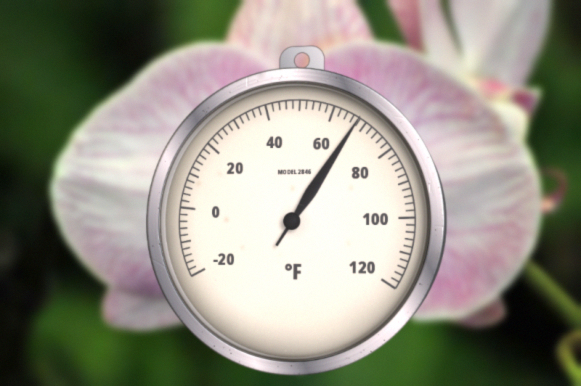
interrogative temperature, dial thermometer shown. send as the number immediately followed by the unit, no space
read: 68°F
